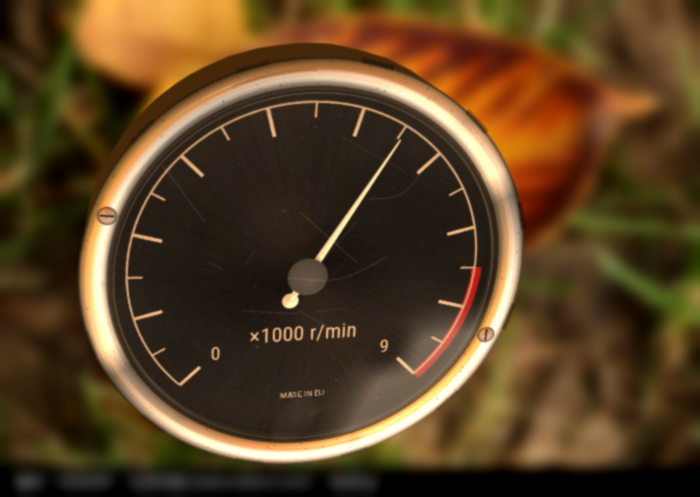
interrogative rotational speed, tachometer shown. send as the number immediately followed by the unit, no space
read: 5500rpm
